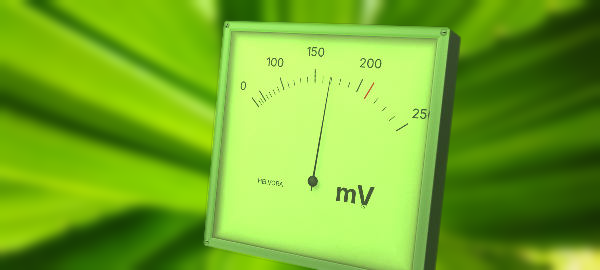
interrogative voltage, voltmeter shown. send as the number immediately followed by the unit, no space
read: 170mV
